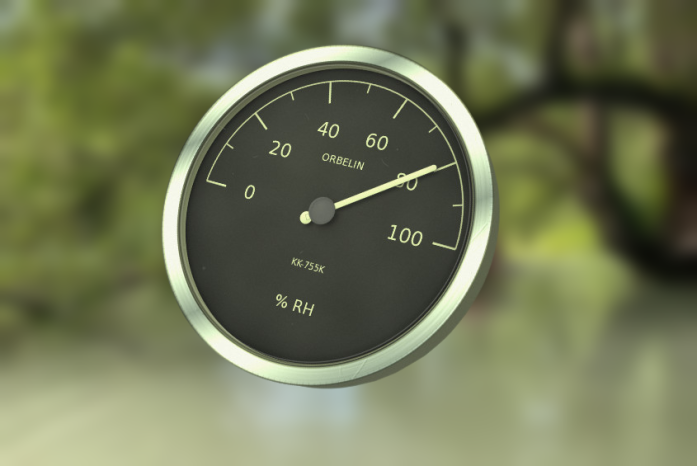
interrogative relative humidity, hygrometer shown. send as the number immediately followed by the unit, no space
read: 80%
